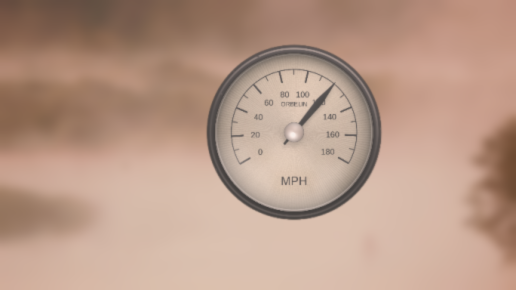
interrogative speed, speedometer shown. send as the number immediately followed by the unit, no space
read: 120mph
